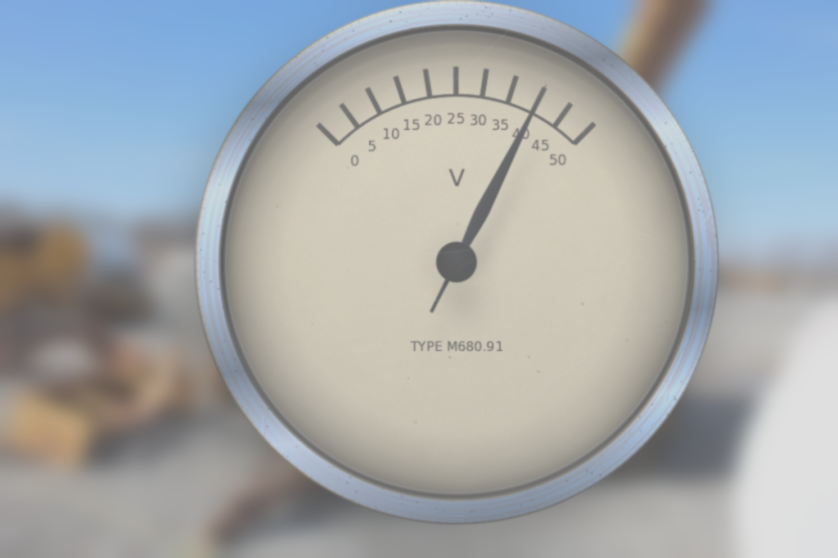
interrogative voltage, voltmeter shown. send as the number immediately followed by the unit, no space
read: 40V
